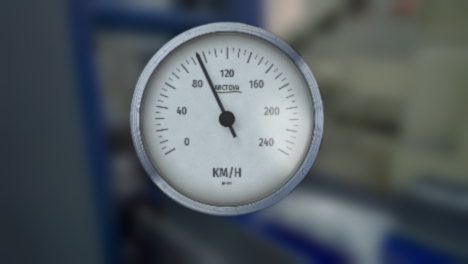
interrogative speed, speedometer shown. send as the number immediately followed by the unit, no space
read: 95km/h
